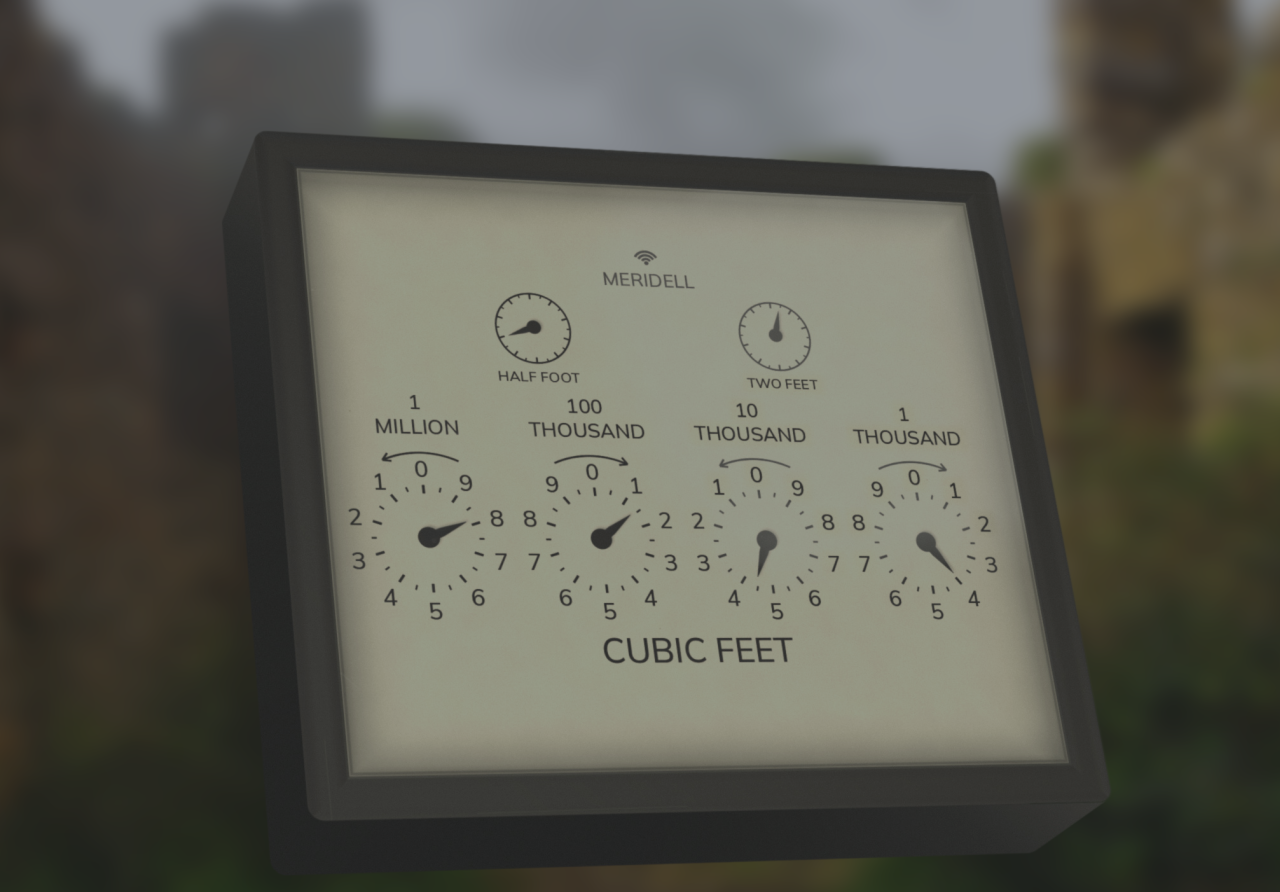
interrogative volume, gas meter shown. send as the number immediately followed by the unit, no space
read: 814400ft³
